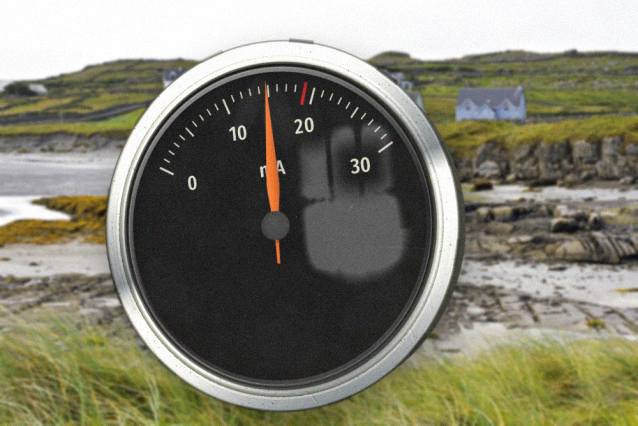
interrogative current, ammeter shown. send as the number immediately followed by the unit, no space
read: 15mA
